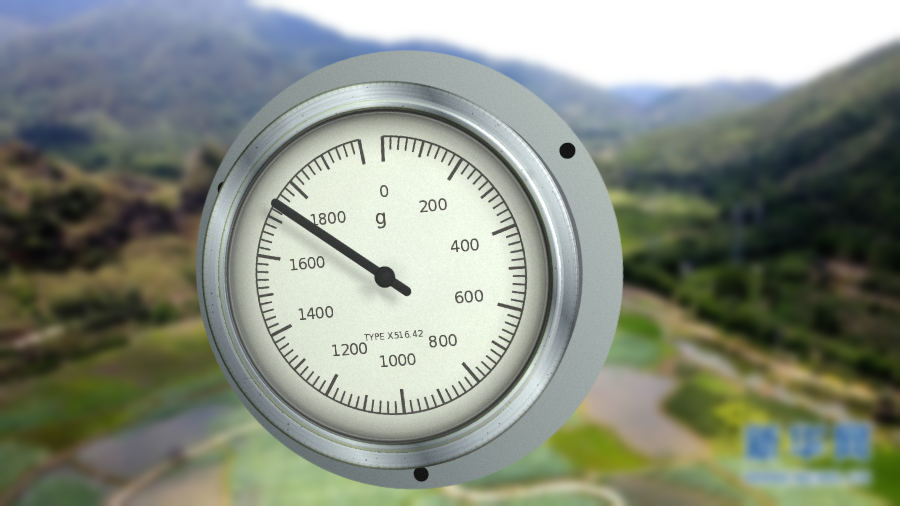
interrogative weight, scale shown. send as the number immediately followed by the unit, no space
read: 1740g
